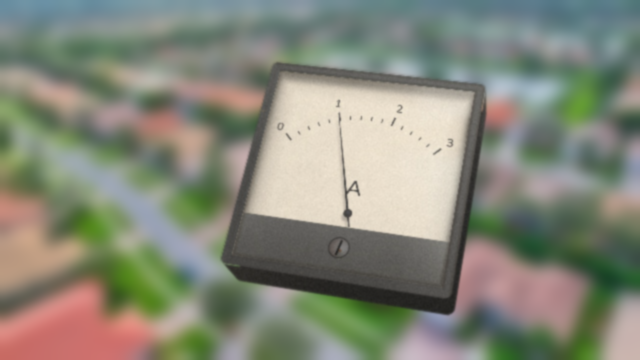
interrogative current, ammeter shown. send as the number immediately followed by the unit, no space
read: 1A
